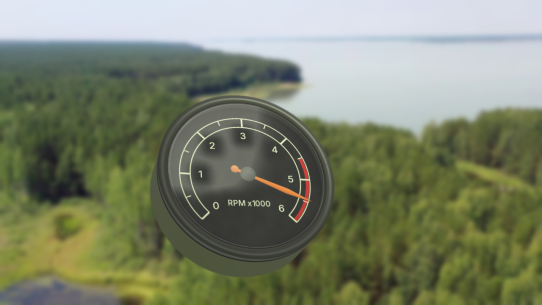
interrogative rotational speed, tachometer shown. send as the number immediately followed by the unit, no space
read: 5500rpm
